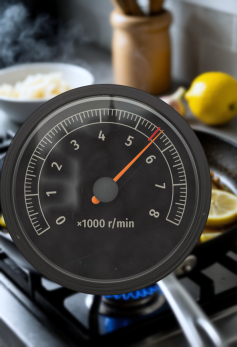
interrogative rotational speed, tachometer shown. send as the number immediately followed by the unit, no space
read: 5600rpm
